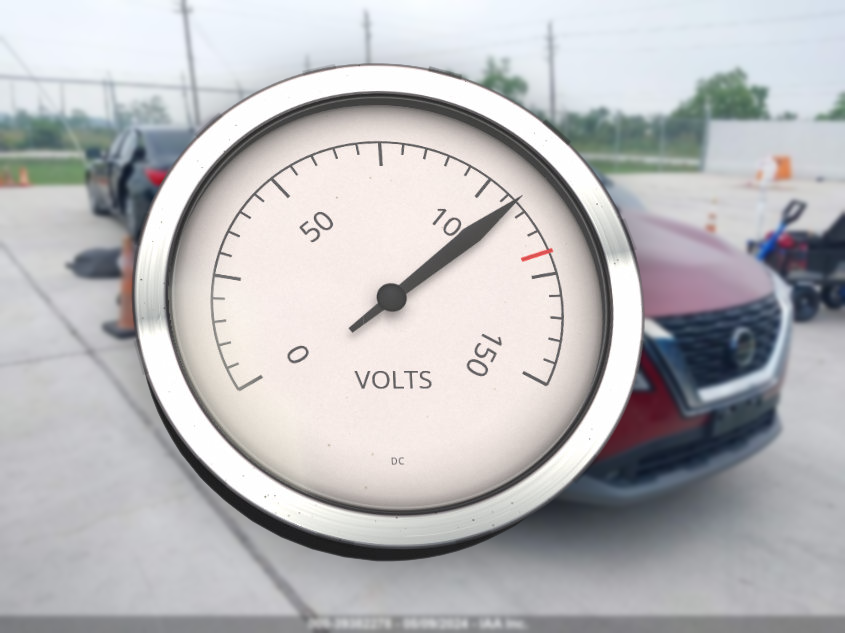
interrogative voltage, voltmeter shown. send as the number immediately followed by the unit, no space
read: 107.5V
